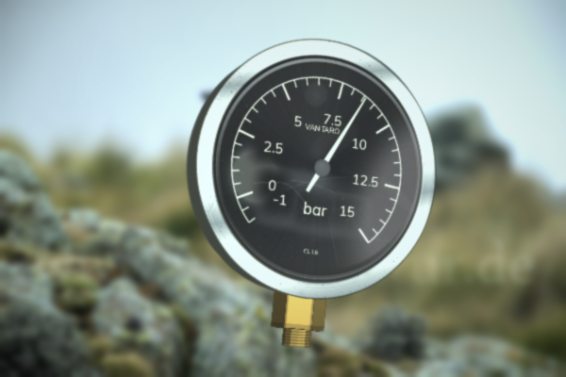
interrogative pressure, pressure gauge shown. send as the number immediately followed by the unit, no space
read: 8.5bar
